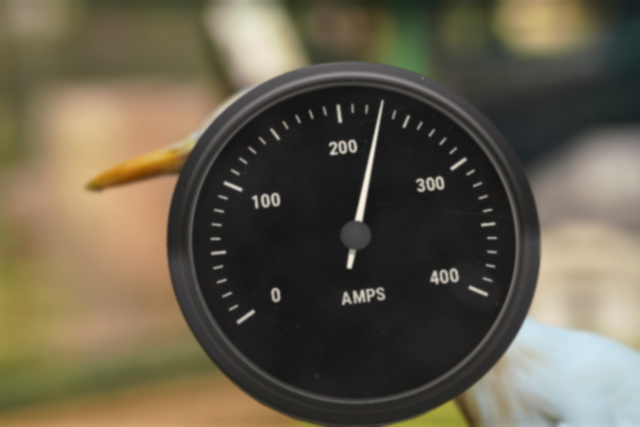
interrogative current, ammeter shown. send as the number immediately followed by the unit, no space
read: 230A
